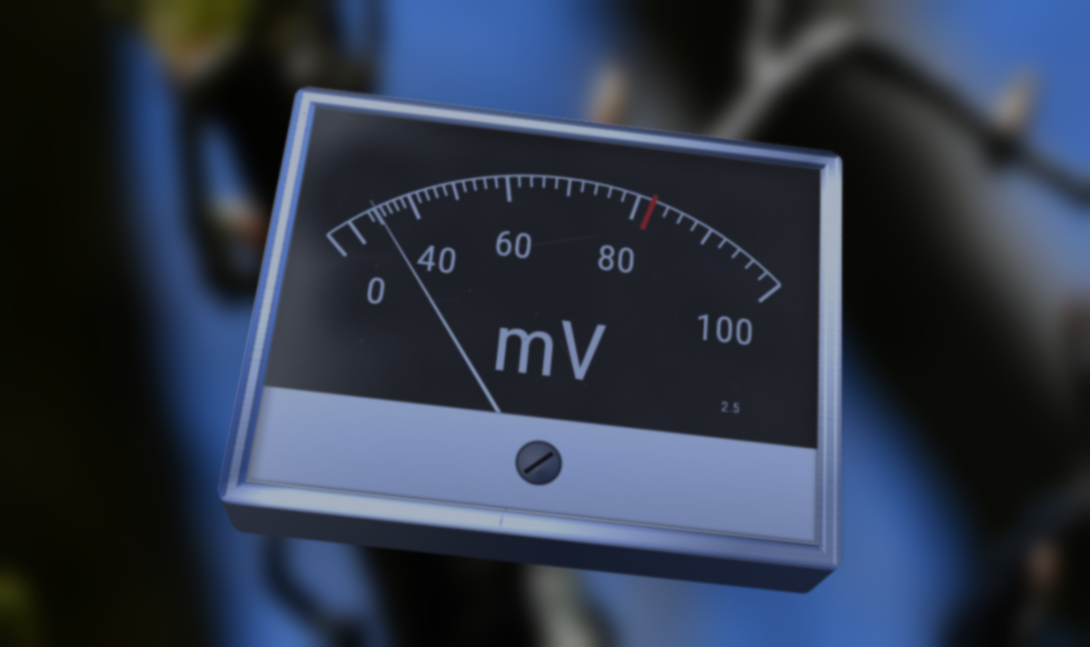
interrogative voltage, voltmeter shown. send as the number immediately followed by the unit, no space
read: 30mV
